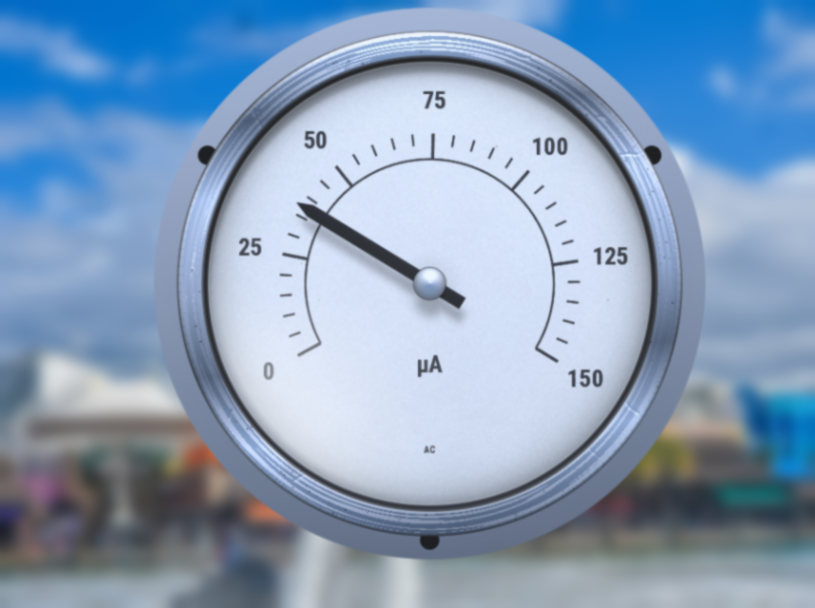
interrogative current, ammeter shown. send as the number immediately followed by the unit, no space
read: 37.5µA
